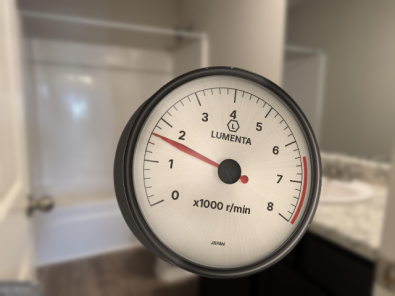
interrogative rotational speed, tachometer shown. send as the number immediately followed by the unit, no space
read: 1600rpm
